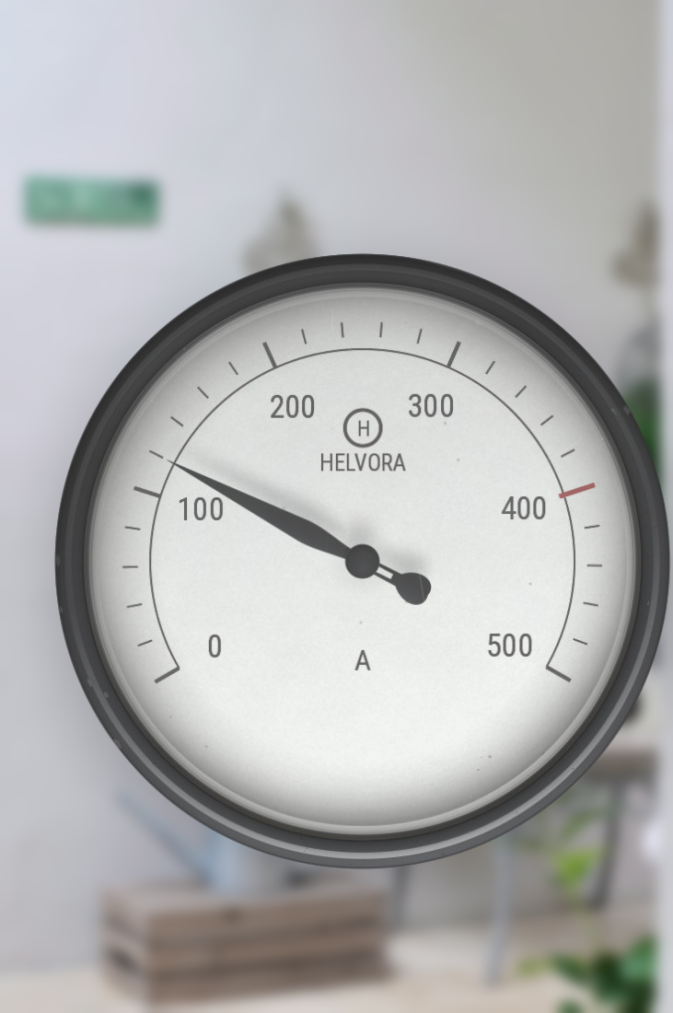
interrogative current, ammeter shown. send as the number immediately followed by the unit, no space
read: 120A
